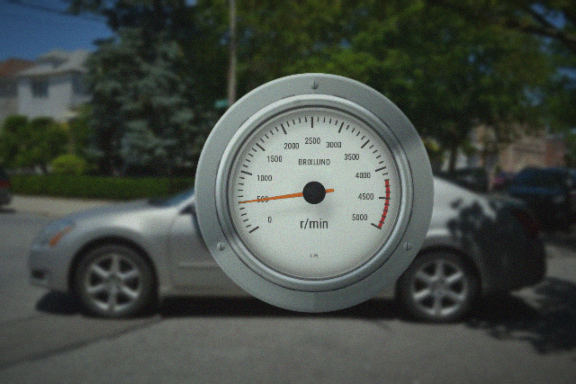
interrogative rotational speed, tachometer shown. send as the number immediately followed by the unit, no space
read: 500rpm
